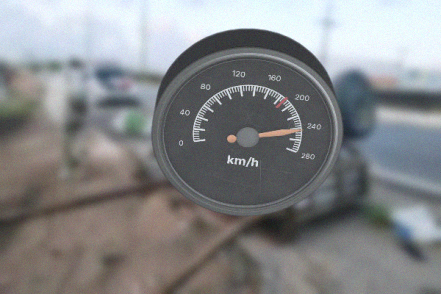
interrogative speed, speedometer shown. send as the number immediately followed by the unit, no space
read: 240km/h
